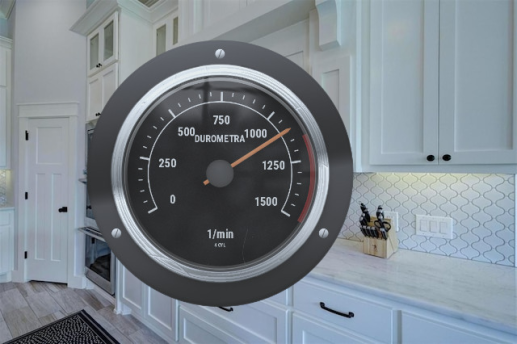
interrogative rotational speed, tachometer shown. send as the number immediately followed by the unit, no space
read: 1100rpm
